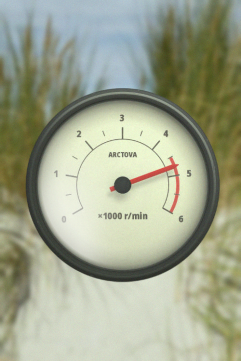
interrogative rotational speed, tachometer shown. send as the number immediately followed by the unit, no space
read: 4750rpm
